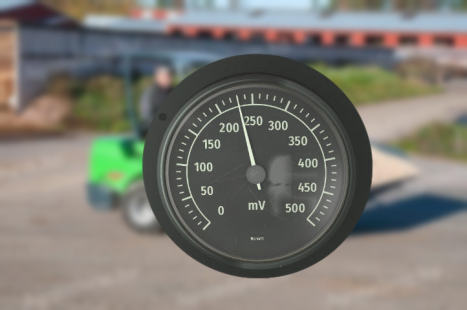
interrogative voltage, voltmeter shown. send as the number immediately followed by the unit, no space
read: 230mV
